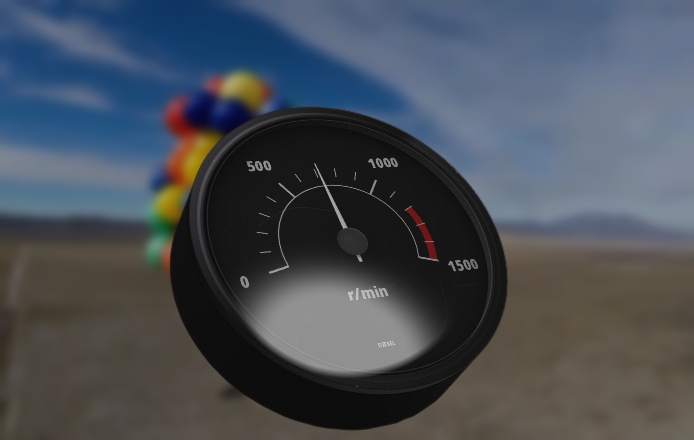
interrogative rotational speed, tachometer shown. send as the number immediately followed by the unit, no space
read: 700rpm
